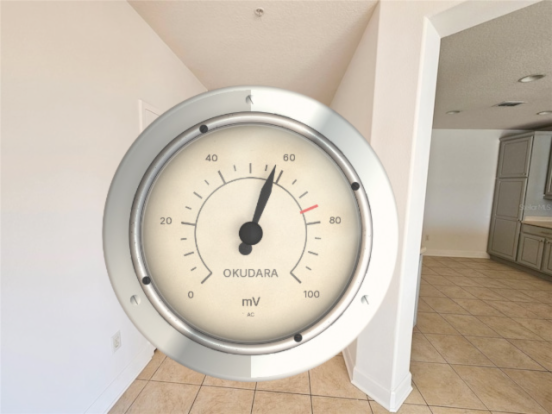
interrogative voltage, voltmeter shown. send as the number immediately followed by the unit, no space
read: 57.5mV
